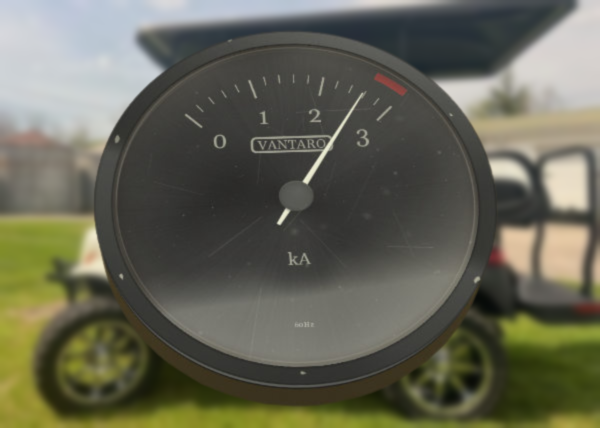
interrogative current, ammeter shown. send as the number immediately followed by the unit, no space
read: 2.6kA
